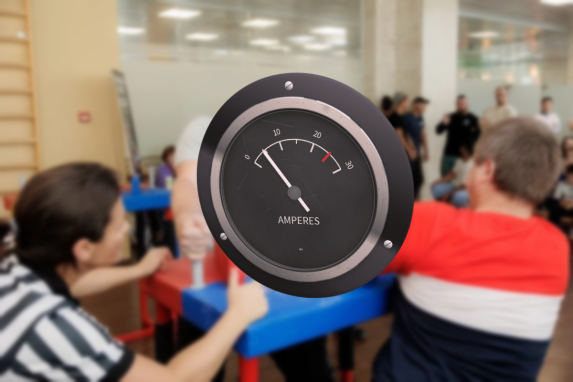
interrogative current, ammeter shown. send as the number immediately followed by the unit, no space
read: 5A
